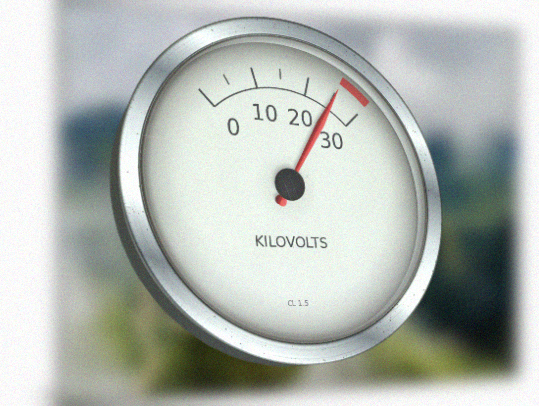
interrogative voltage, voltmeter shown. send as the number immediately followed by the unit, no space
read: 25kV
